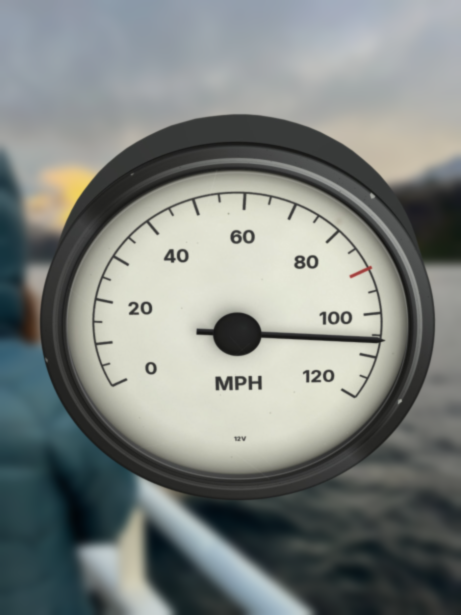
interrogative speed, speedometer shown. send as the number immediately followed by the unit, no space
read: 105mph
